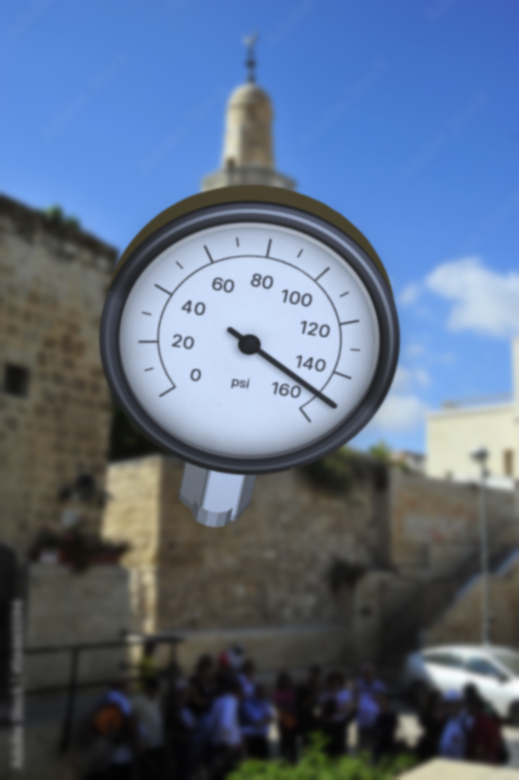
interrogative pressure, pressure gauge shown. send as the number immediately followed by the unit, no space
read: 150psi
